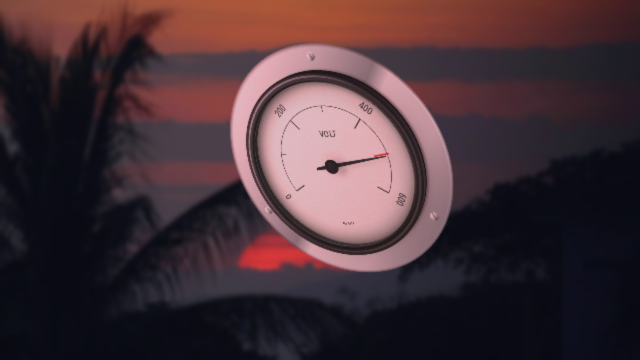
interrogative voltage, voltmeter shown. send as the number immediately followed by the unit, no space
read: 500V
